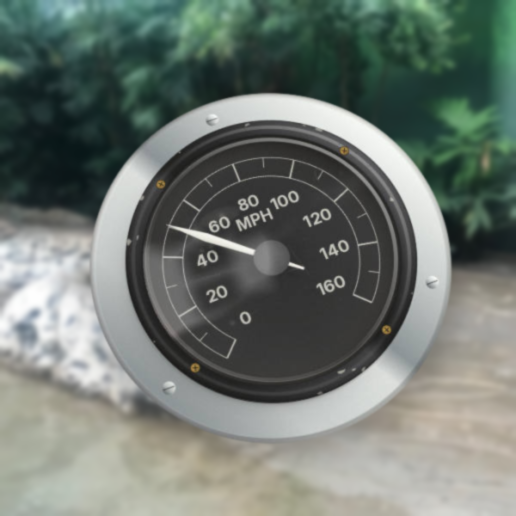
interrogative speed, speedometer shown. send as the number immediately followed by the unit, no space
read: 50mph
